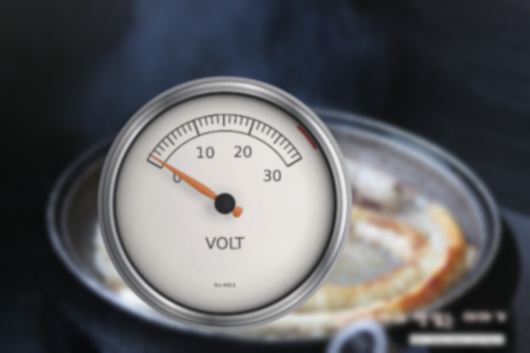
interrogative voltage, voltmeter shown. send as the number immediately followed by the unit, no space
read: 1V
